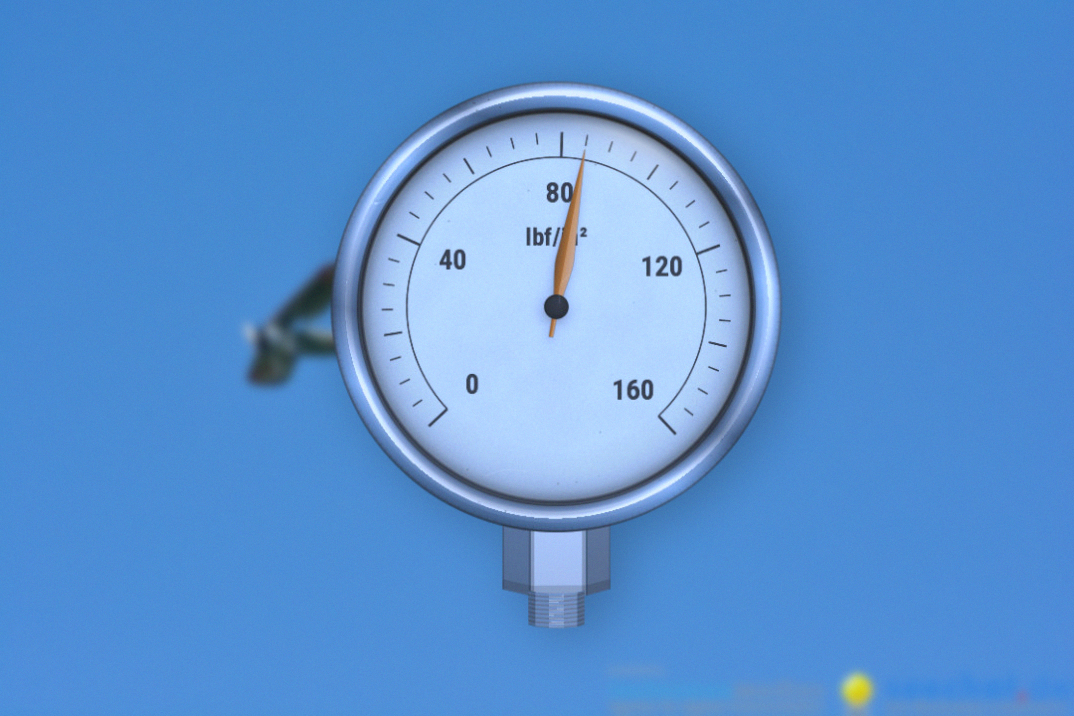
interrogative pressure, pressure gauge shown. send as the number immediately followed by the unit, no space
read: 85psi
